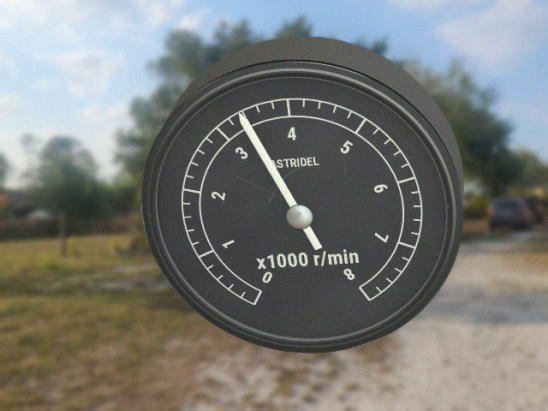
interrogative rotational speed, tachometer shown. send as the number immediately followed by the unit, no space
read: 3400rpm
